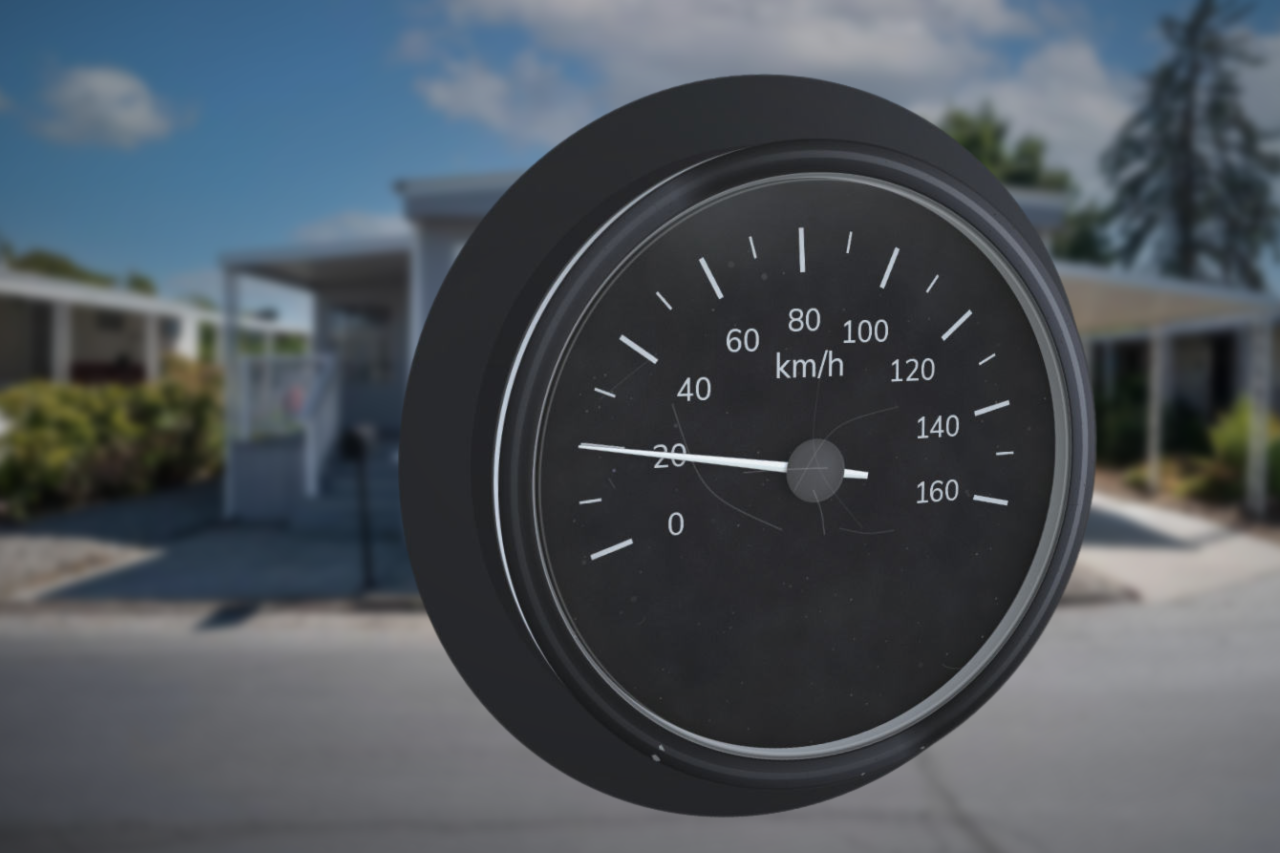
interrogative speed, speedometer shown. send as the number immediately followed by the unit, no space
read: 20km/h
